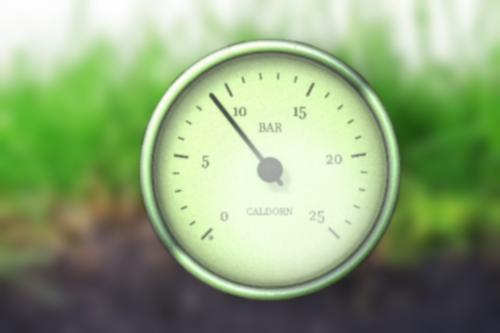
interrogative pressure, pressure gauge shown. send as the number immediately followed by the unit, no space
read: 9bar
